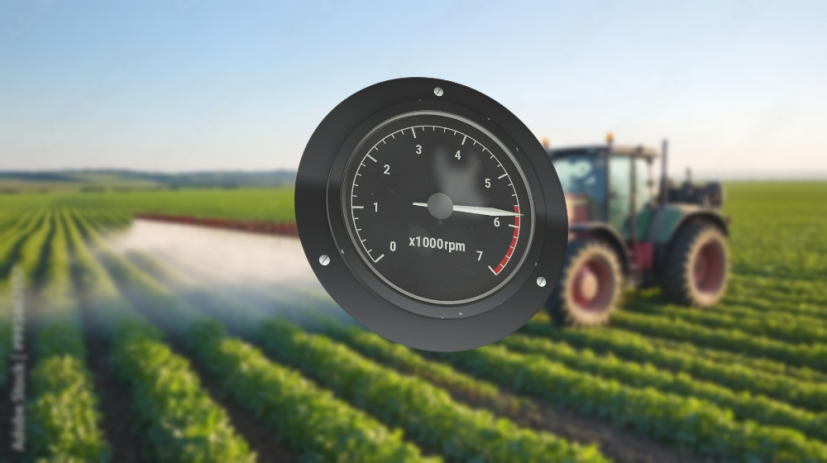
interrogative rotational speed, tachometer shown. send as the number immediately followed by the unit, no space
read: 5800rpm
